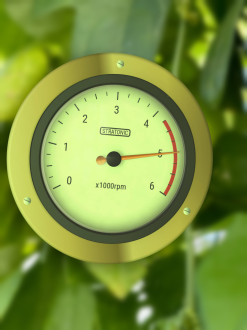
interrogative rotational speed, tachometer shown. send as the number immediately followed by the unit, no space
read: 5000rpm
